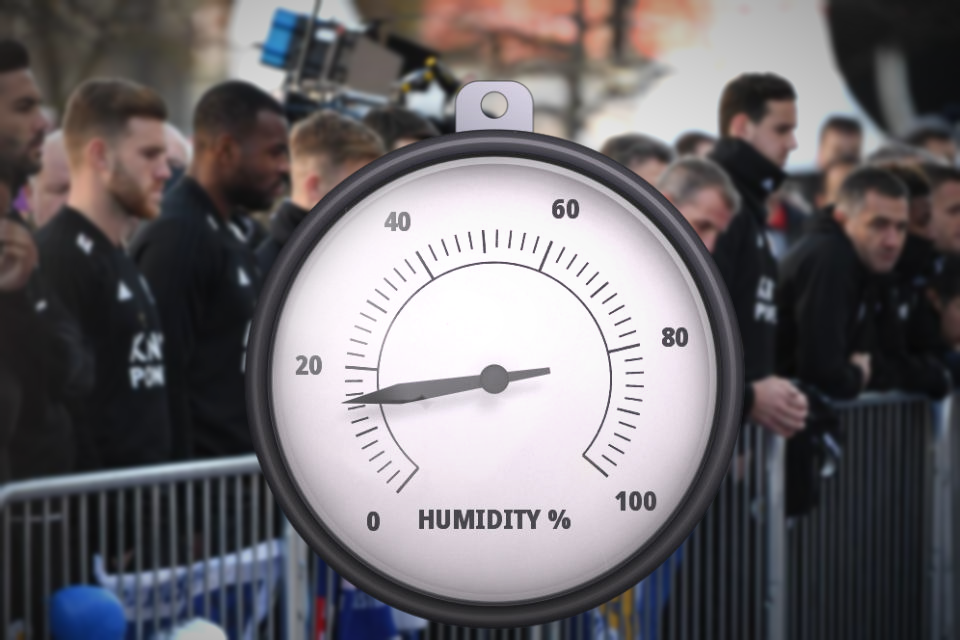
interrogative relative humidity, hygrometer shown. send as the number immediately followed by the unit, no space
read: 15%
